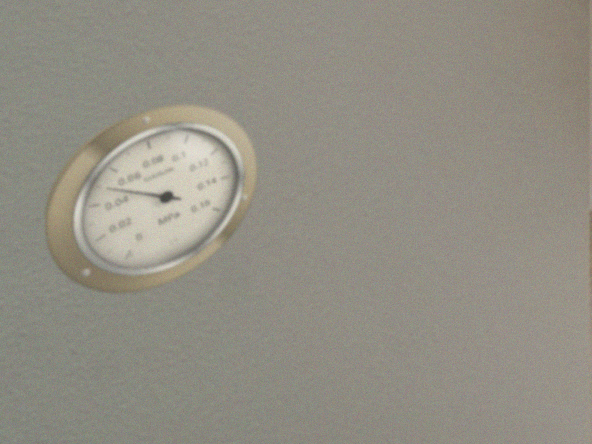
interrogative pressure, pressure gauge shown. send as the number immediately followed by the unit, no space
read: 0.05MPa
